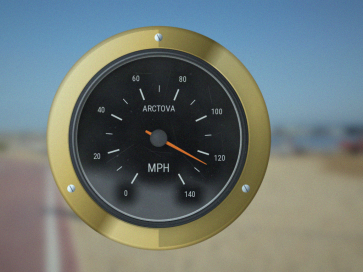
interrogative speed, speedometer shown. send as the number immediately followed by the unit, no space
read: 125mph
